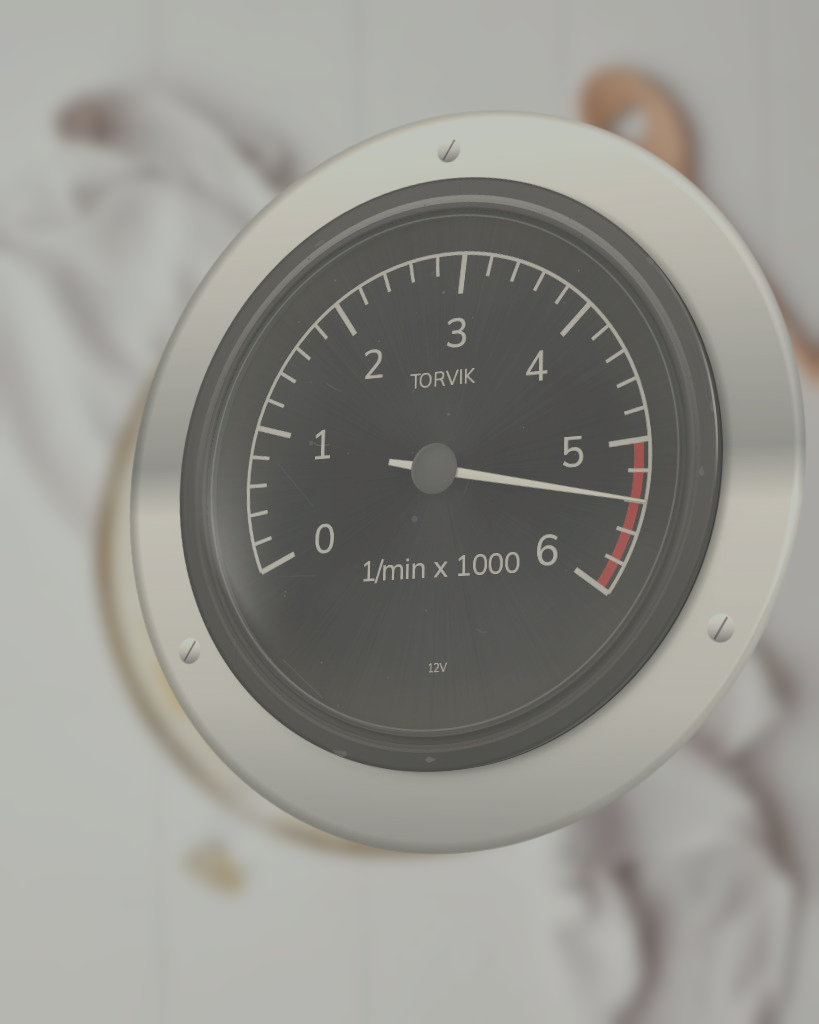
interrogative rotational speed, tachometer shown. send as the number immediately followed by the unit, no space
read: 5400rpm
